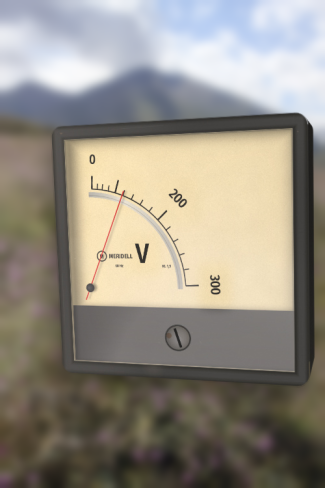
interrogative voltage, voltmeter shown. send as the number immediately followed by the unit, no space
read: 120V
